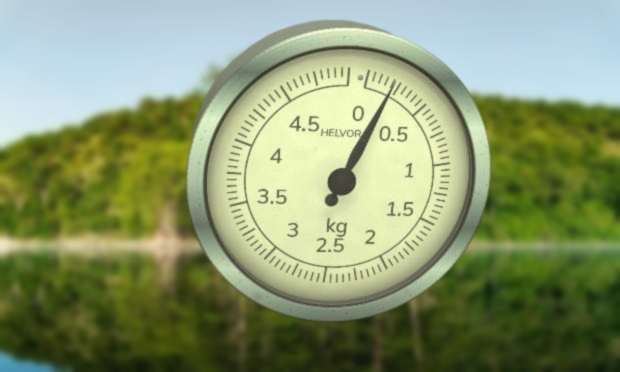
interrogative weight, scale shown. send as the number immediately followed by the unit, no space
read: 0.2kg
